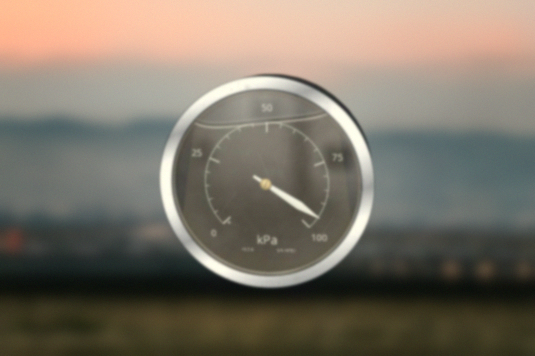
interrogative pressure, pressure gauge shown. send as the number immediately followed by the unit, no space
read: 95kPa
